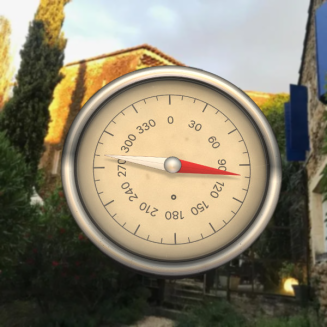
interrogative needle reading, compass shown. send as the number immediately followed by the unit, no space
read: 100°
